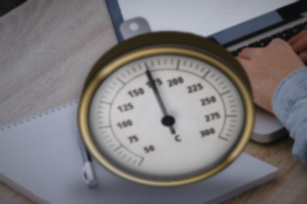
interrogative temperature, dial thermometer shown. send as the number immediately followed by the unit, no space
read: 175°C
